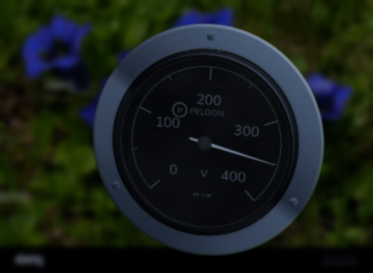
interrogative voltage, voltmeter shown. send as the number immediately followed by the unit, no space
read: 350V
